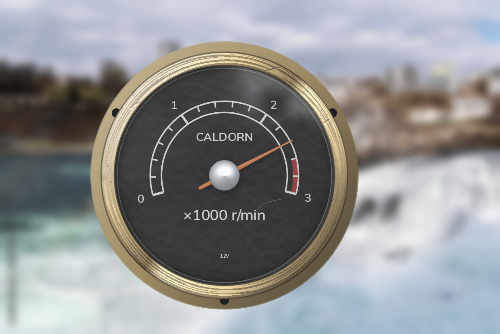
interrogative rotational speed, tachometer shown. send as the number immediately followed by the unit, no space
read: 2400rpm
